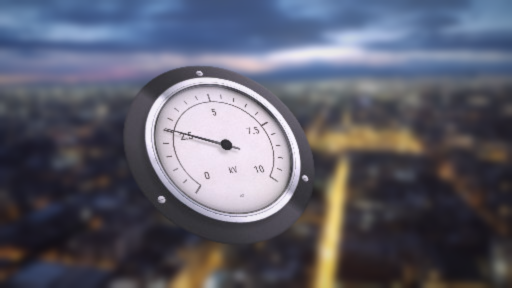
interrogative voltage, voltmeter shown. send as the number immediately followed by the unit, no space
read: 2.5kV
